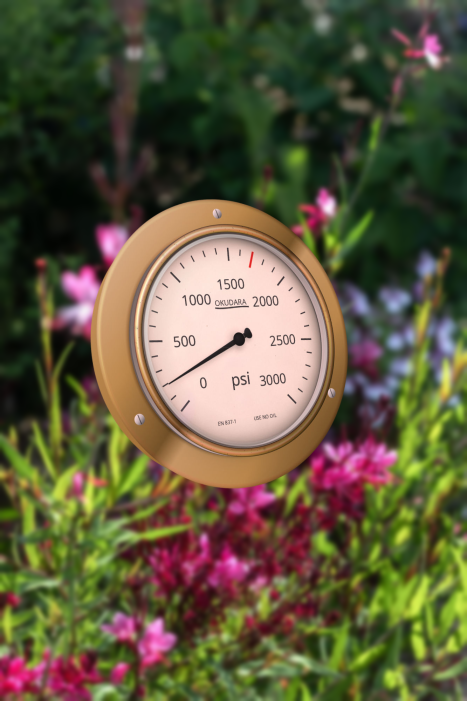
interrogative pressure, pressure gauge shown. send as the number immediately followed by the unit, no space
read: 200psi
